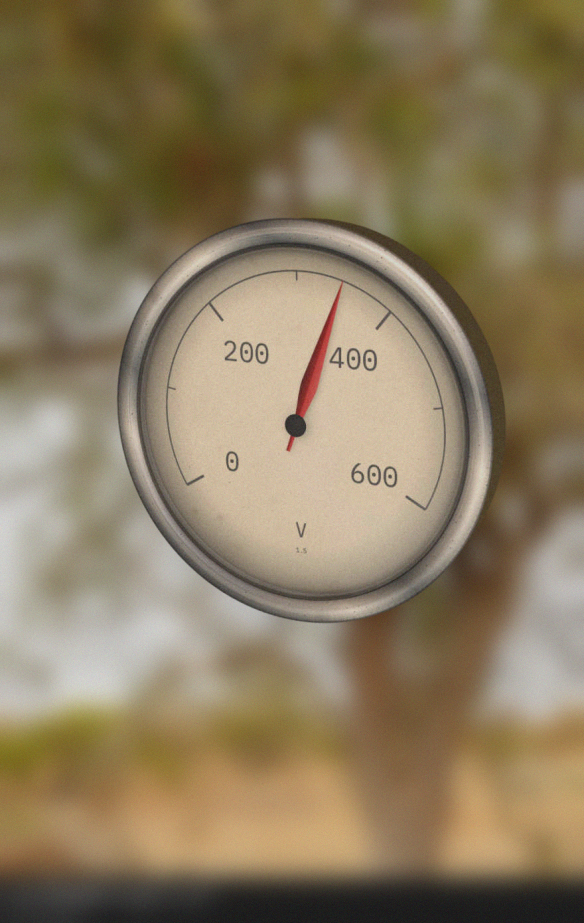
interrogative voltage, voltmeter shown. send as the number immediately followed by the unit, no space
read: 350V
